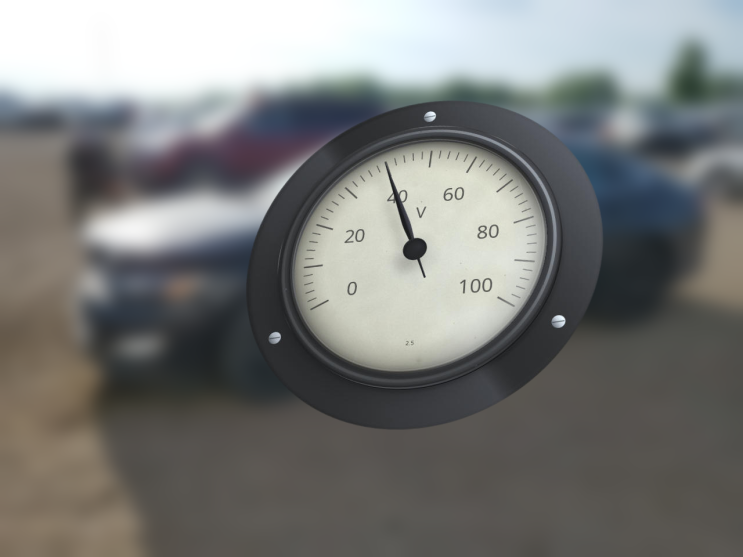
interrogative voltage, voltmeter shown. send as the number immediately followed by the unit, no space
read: 40V
